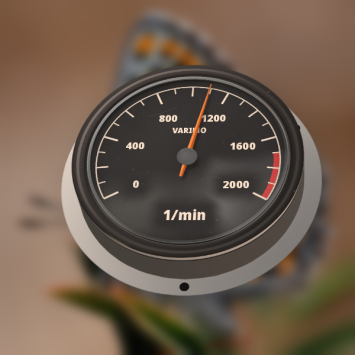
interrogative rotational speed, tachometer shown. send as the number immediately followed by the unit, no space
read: 1100rpm
